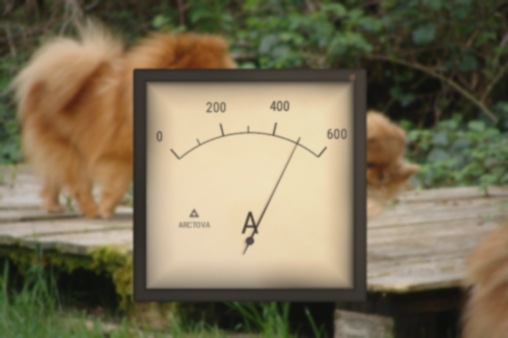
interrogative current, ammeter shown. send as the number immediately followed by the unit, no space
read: 500A
